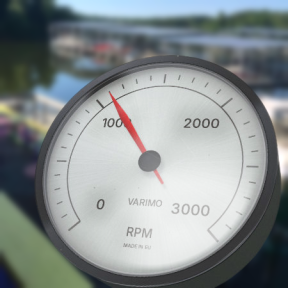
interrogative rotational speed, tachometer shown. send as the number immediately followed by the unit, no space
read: 1100rpm
